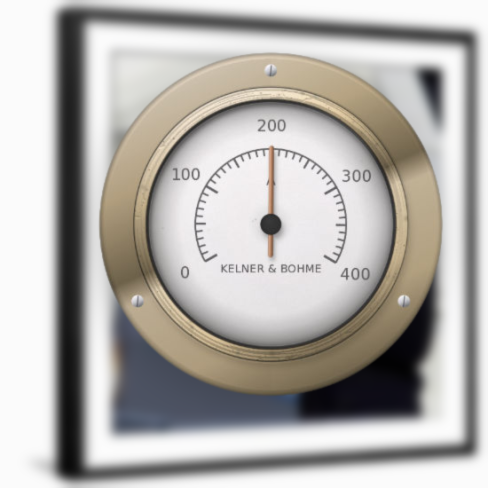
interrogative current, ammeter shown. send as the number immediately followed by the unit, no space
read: 200A
